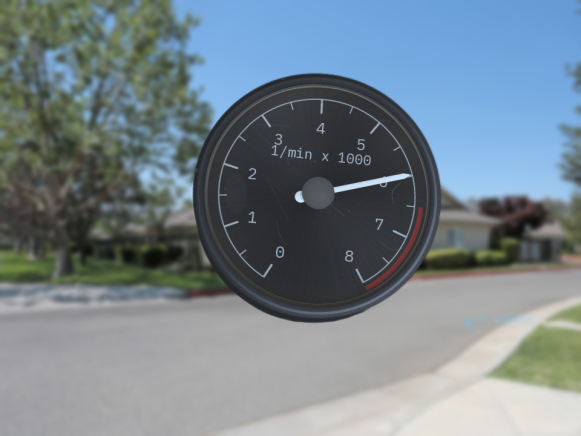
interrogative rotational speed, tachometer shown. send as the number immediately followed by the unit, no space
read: 6000rpm
